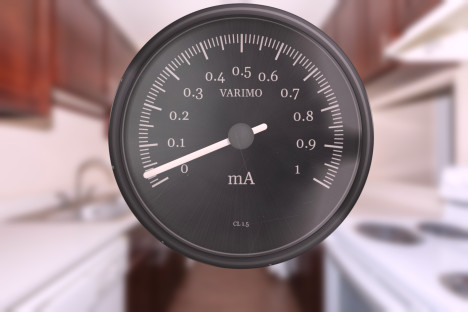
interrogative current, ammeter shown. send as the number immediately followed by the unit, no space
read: 0.03mA
